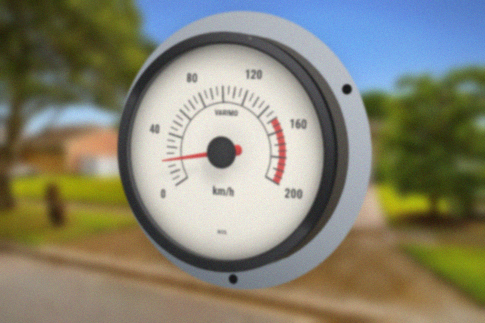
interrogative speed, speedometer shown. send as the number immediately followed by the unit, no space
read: 20km/h
